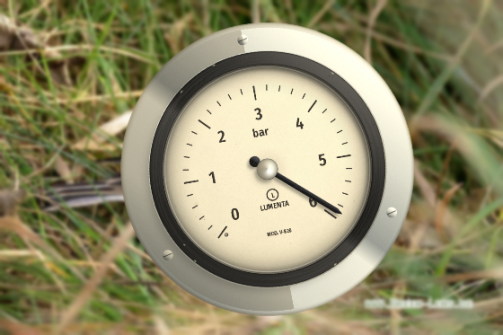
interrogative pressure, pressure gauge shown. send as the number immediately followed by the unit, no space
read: 5.9bar
